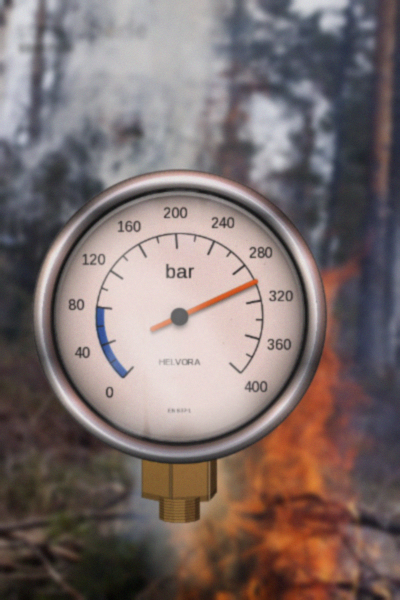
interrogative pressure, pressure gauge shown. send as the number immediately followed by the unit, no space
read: 300bar
